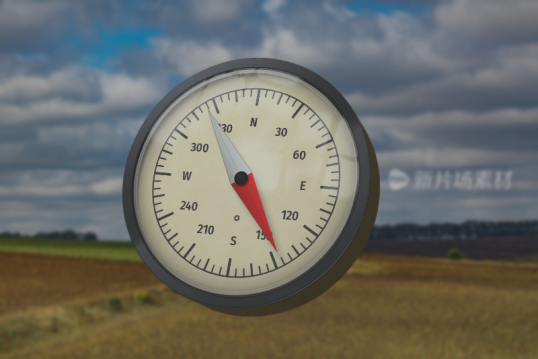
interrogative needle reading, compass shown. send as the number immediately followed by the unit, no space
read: 145°
